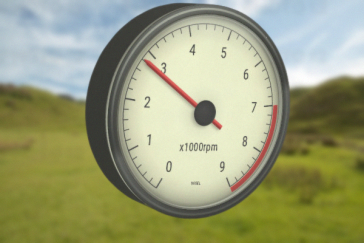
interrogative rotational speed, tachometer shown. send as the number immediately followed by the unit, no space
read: 2800rpm
